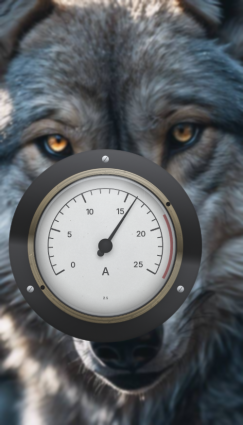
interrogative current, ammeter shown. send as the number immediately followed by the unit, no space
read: 16A
